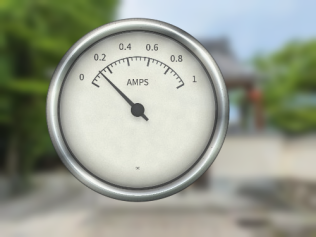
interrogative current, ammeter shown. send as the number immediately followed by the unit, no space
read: 0.12A
